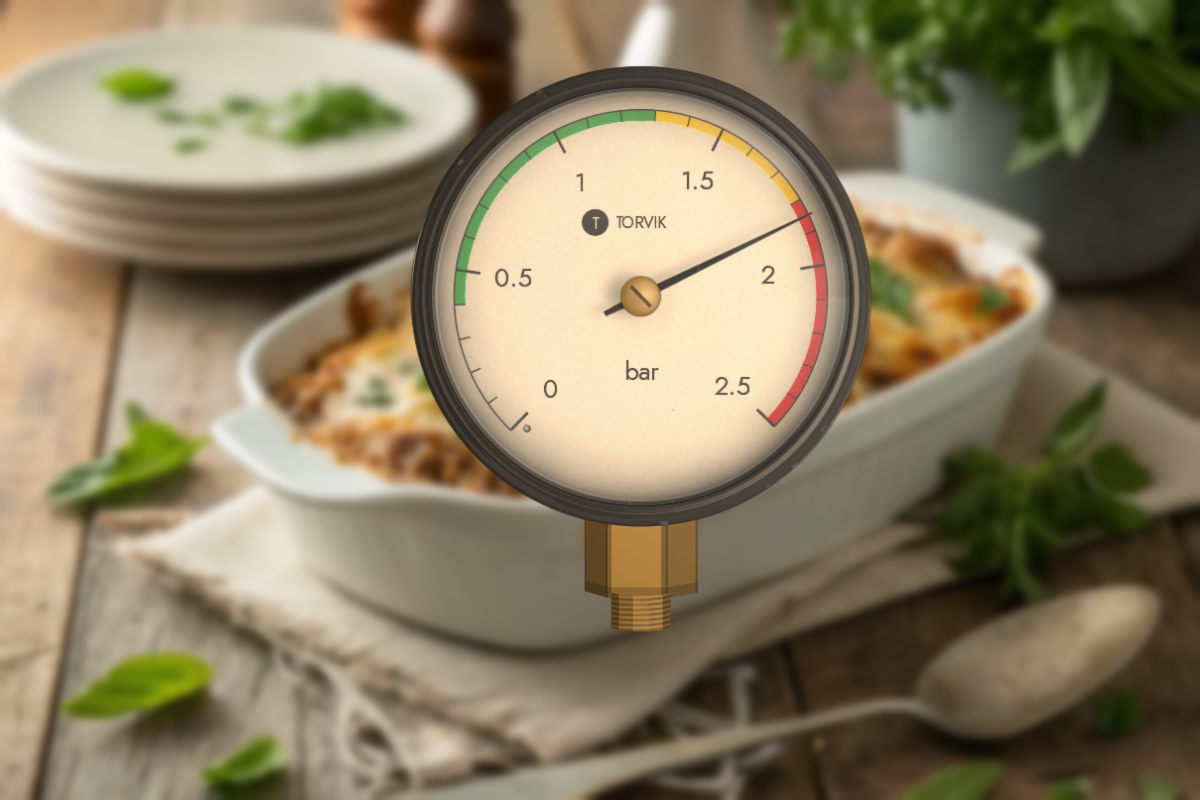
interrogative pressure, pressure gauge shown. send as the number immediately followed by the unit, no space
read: 1.85bar
